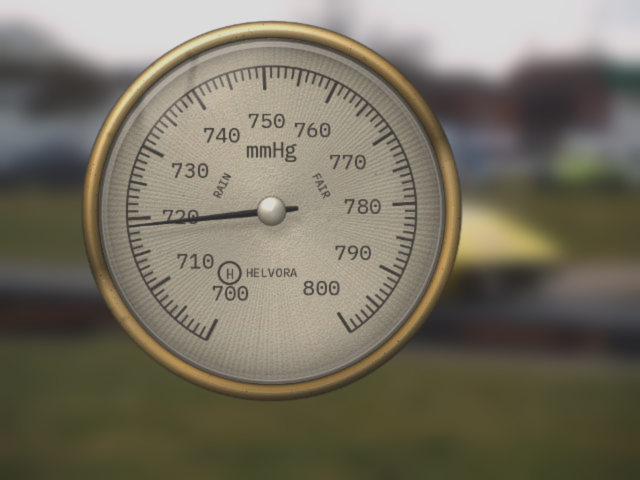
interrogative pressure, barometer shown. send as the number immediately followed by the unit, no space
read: 719mmHg
